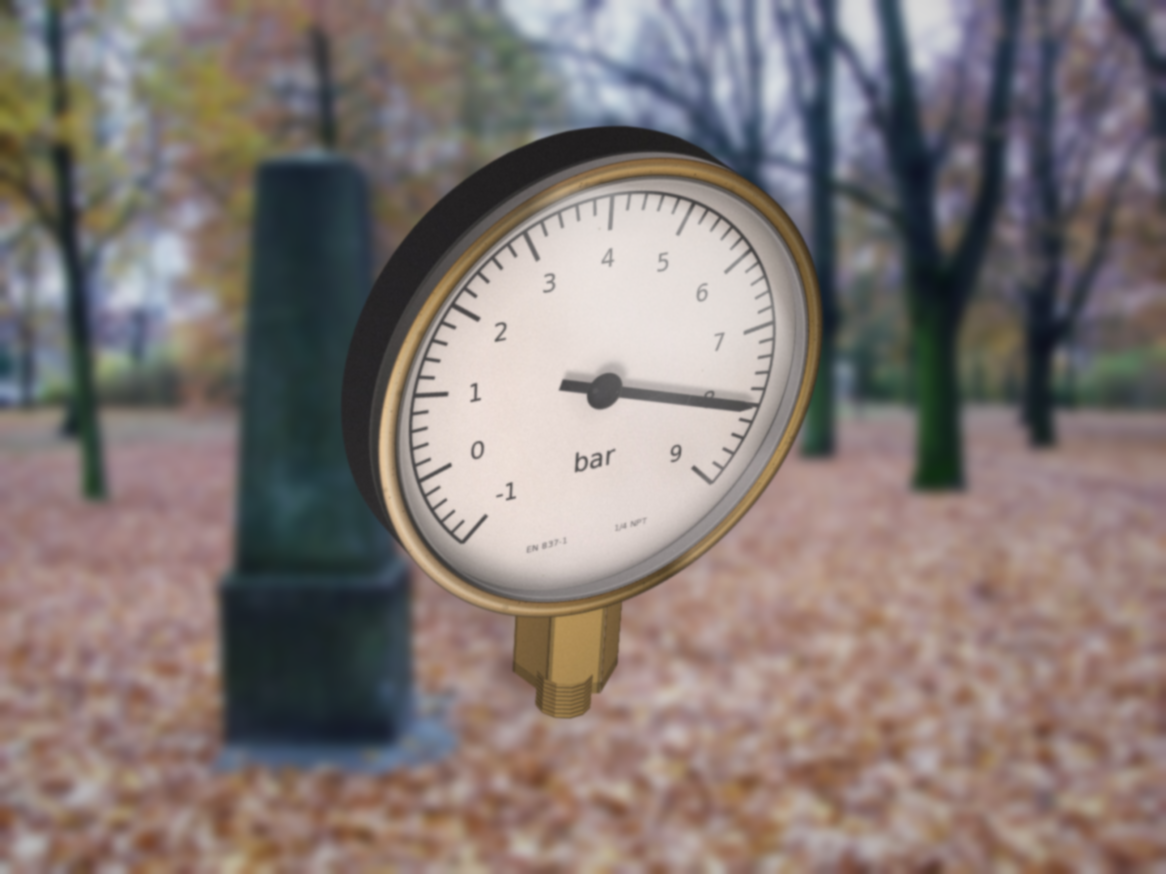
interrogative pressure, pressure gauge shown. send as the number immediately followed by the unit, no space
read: 8bar
